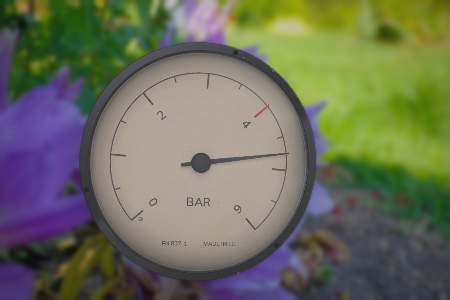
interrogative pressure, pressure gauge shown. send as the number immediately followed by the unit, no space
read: 4.75bar
